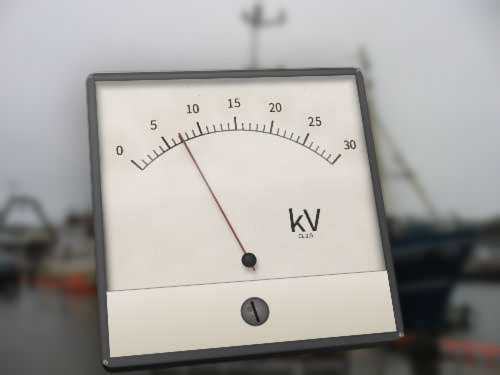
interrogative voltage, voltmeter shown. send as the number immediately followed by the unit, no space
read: 7kV
